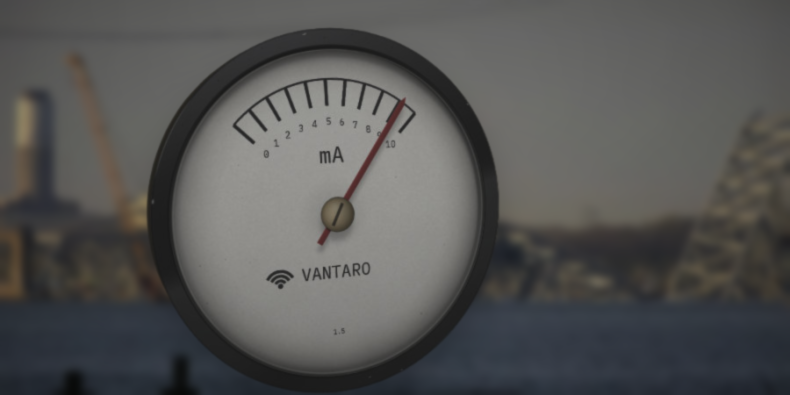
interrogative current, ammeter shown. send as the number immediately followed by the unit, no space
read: 9mA
